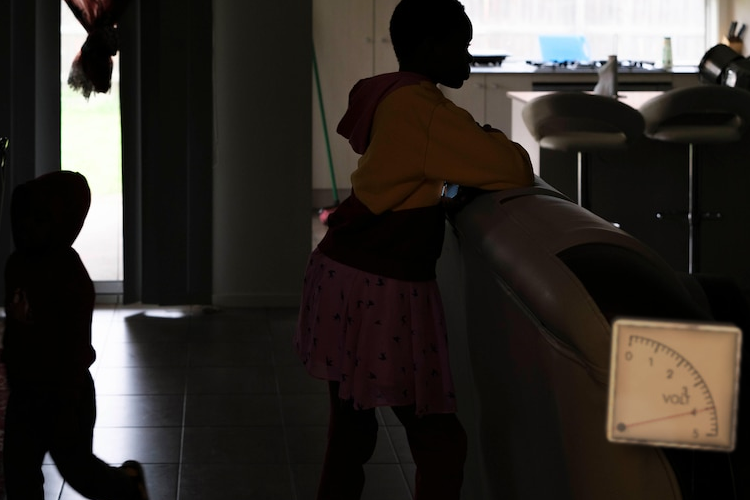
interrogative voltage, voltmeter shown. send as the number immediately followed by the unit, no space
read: 4V
